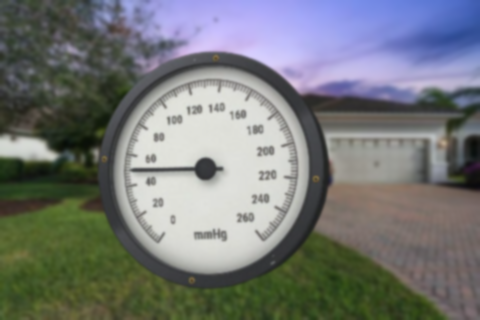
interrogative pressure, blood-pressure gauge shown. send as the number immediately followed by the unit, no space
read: 50mmHg
